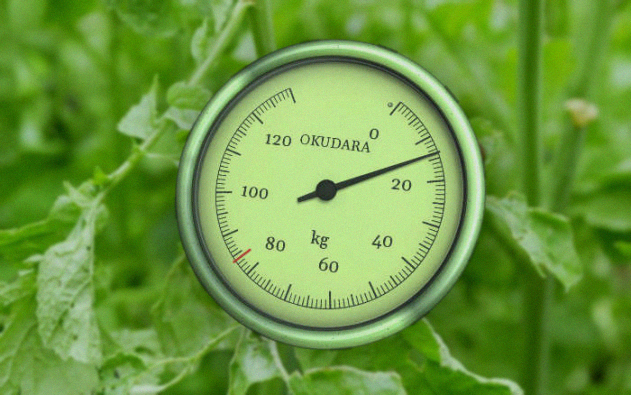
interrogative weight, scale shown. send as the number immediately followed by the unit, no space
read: 14kg
